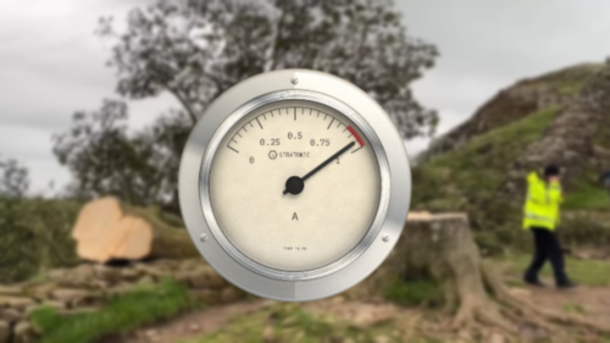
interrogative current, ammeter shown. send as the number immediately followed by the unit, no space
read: 0.95A
